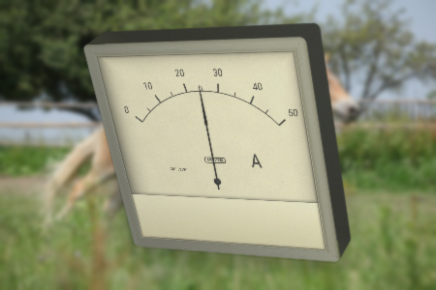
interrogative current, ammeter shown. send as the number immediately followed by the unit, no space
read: 25A
